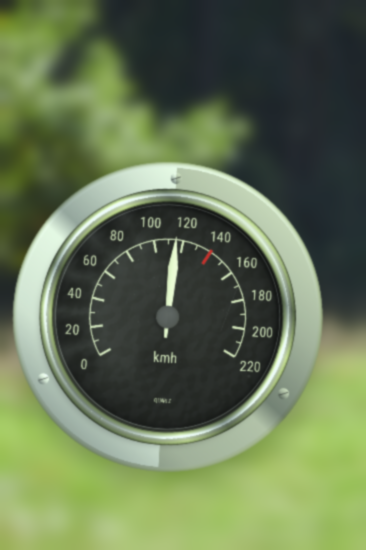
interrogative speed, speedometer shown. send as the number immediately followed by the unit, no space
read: 115km/h
